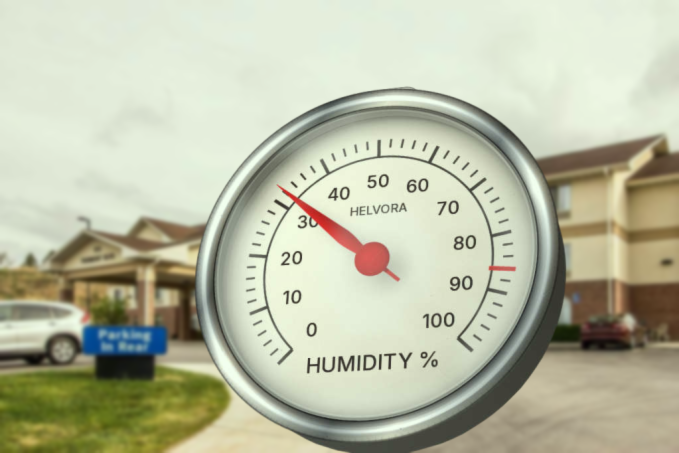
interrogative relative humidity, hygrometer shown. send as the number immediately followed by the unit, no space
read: 32%
